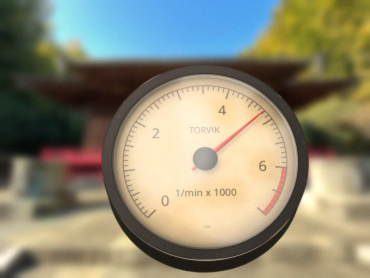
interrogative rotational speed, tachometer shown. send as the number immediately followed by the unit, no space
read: 4800rpm
